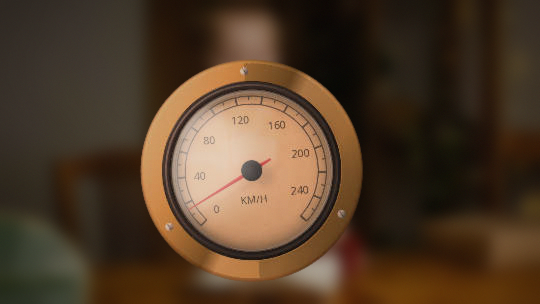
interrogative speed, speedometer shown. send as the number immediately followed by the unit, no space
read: 15km/h
